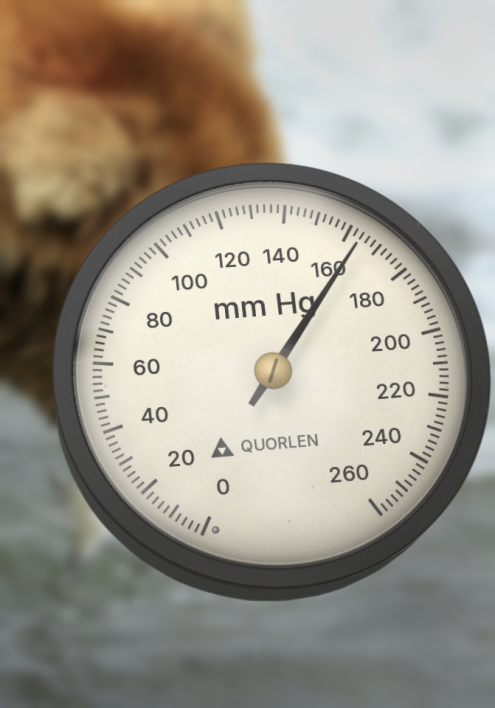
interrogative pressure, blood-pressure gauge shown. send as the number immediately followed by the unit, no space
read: 164mmHg
